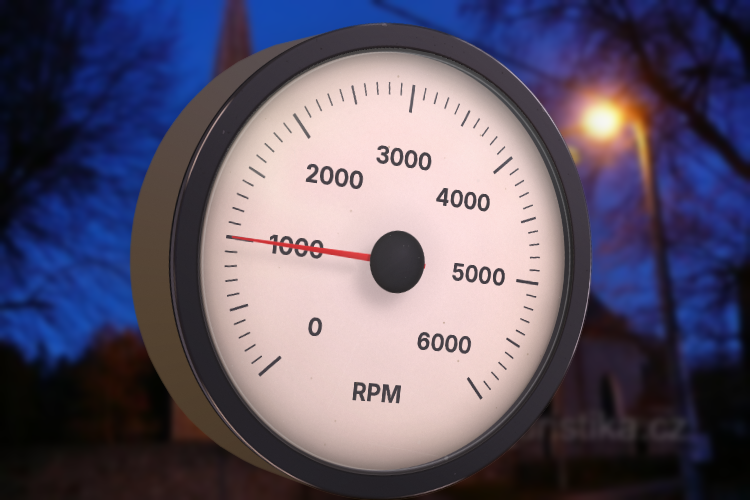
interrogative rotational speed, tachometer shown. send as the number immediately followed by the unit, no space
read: 1000rpm
